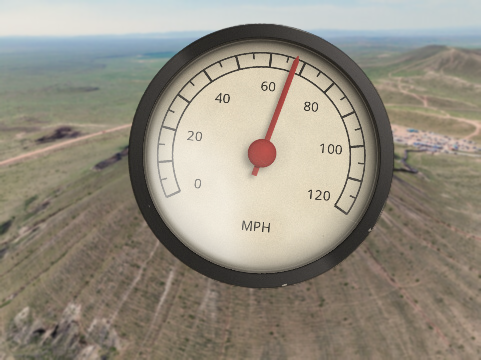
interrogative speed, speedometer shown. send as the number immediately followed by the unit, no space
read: 67.5mph
